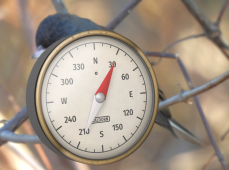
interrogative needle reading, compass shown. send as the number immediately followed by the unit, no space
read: 30°
